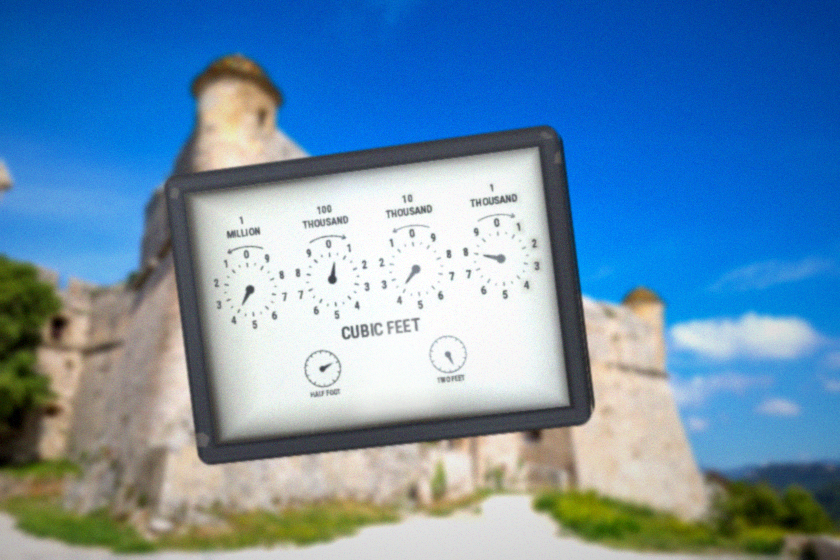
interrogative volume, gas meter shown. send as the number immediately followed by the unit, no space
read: 403800ft³
